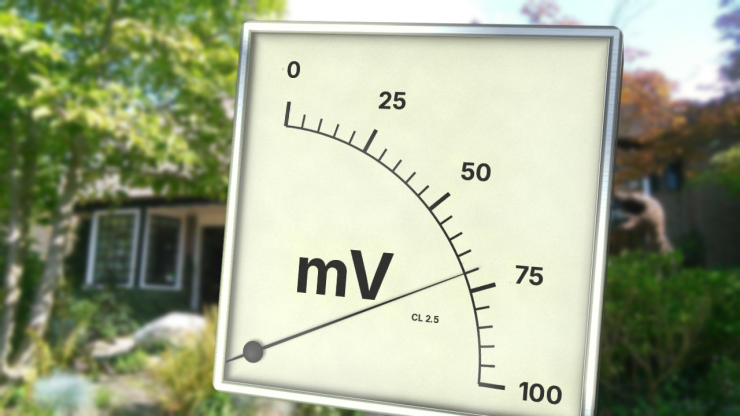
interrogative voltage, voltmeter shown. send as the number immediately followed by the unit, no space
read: 70mV
